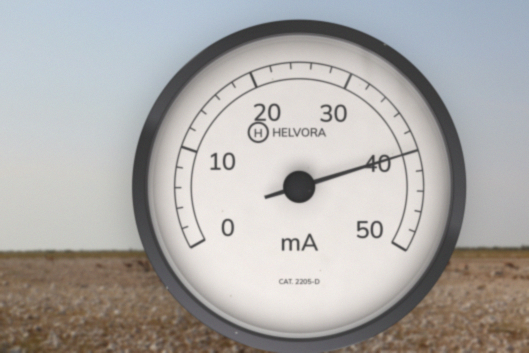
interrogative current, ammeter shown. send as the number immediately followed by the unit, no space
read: 40mA
